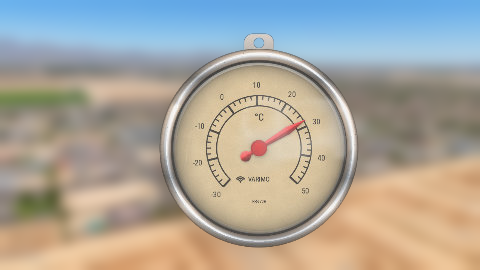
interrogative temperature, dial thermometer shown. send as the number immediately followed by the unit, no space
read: 28°C
